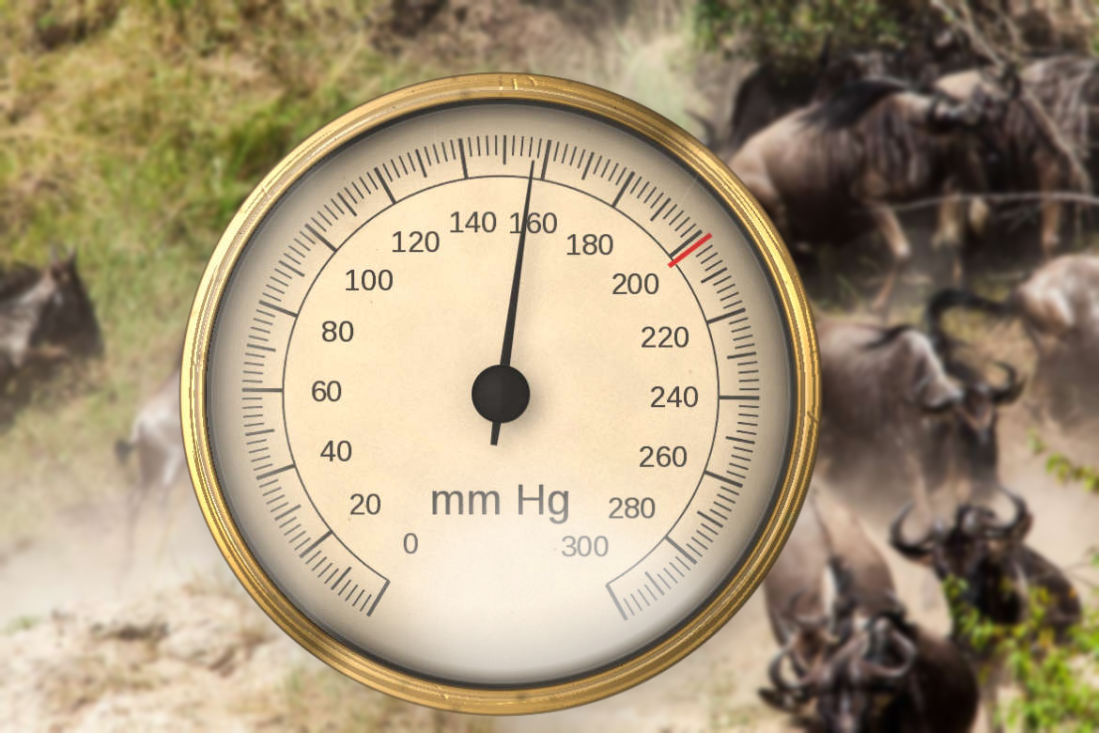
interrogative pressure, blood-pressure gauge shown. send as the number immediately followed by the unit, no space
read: 157mmHg
